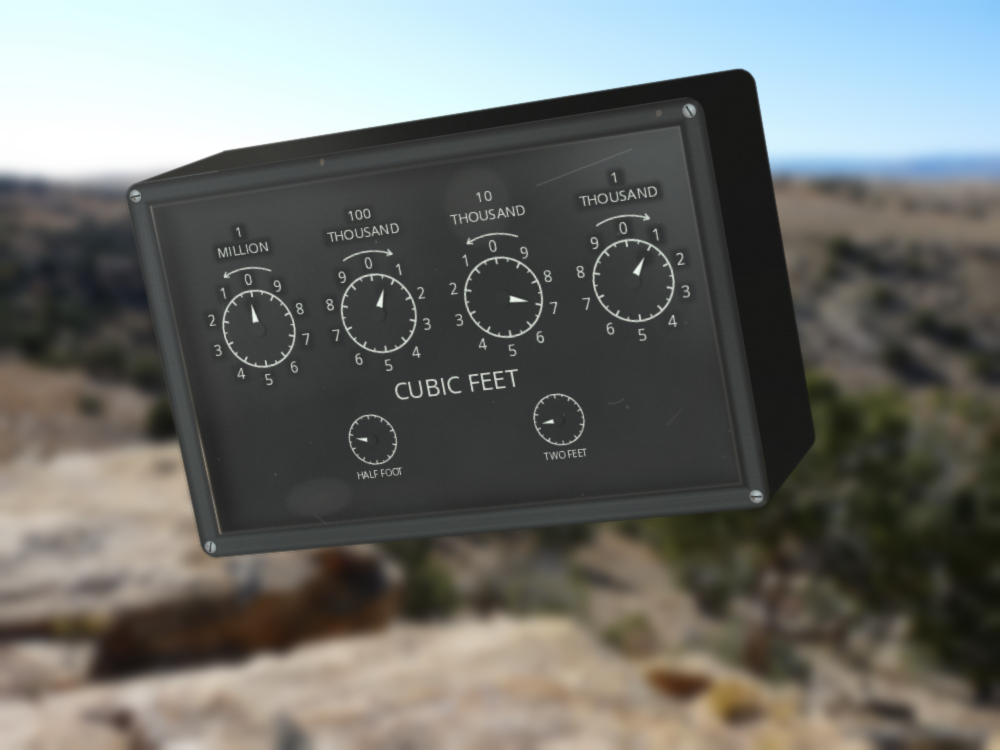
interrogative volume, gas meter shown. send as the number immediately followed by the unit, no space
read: 7100ft³
